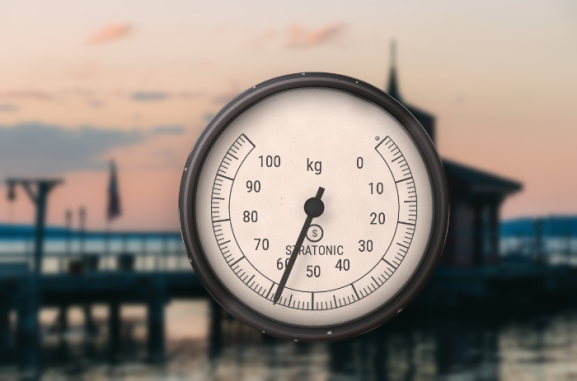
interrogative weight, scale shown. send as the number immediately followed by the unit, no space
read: 58kg
